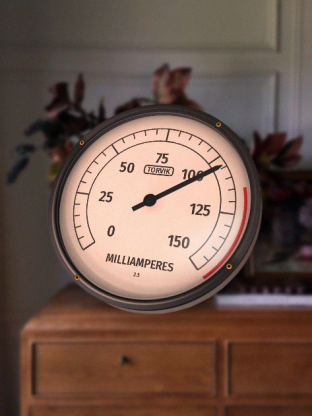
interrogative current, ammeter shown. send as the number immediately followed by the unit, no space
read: 105mA
